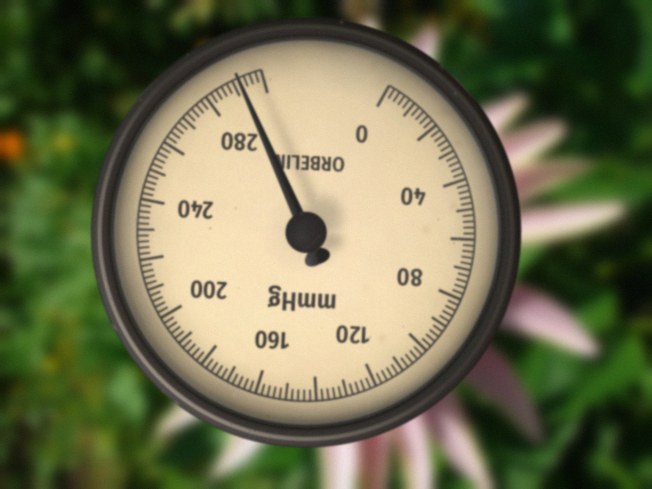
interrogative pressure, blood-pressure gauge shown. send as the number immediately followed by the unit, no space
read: 292mmHg
